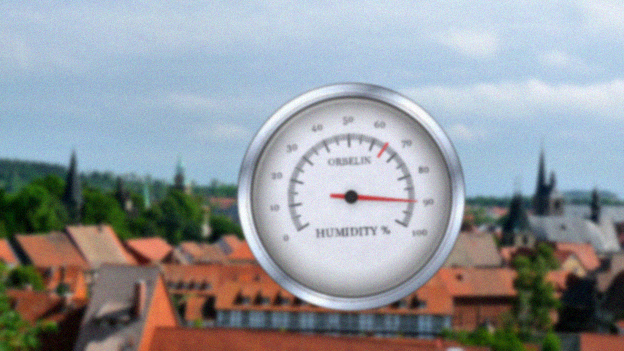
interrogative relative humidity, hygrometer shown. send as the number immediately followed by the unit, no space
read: 90%
